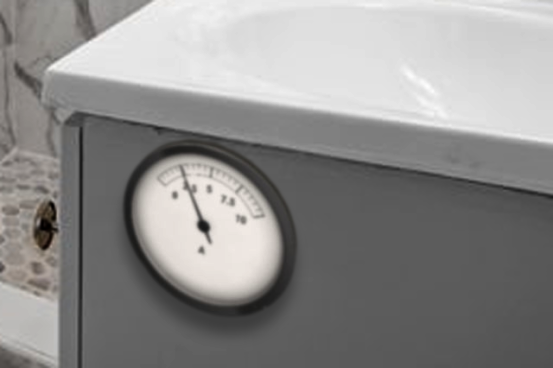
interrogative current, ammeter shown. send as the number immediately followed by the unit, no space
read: 2.5A
